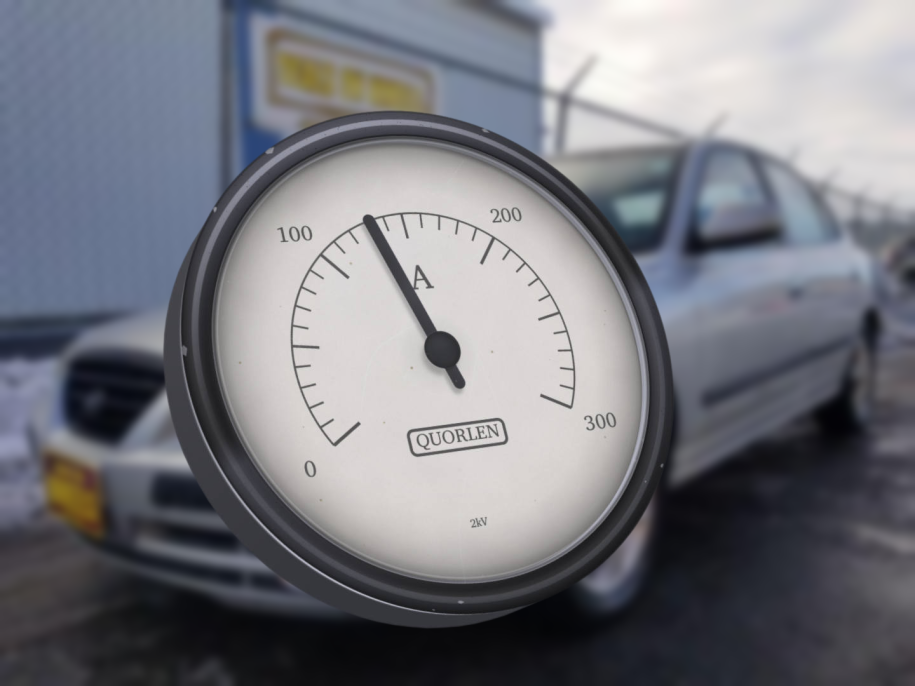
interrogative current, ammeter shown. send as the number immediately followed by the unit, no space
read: 130A
